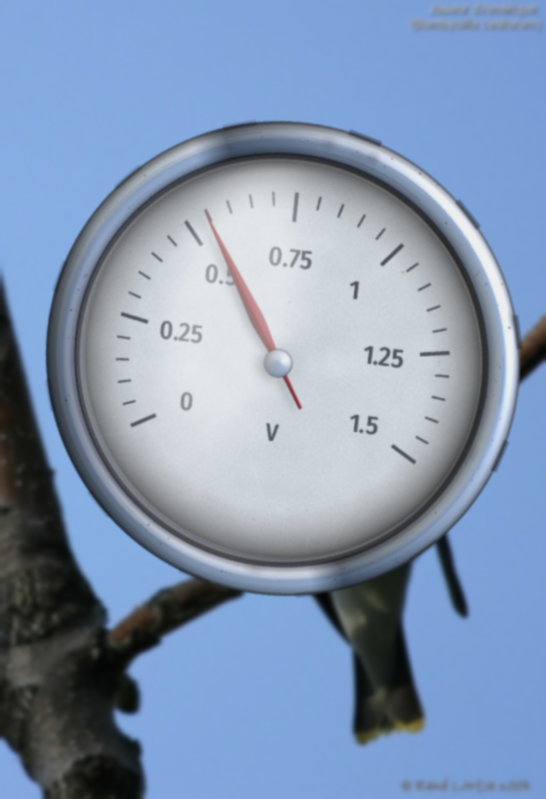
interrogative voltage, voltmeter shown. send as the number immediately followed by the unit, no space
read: 0.55V
